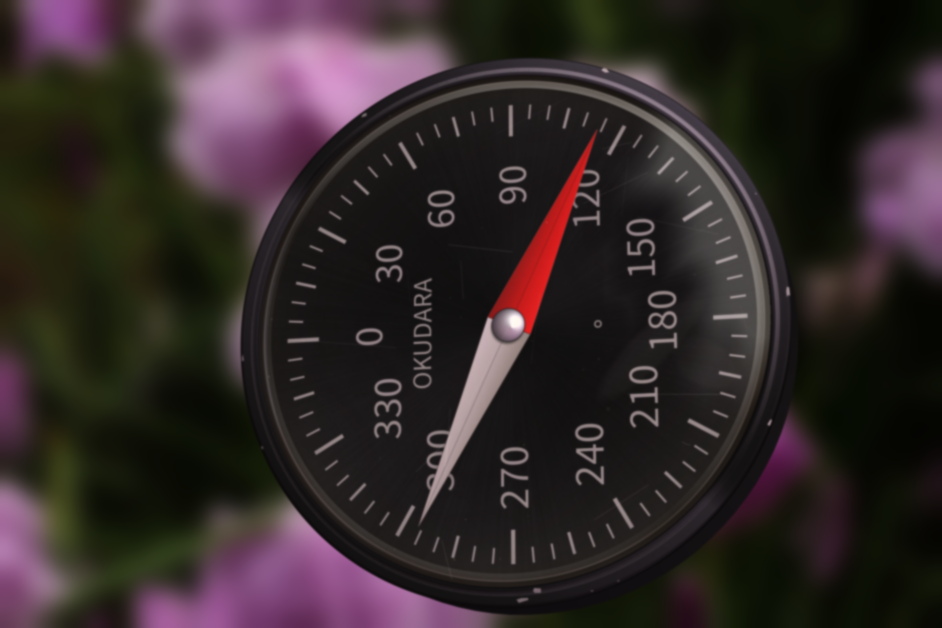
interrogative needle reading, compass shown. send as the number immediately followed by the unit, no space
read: 115°
